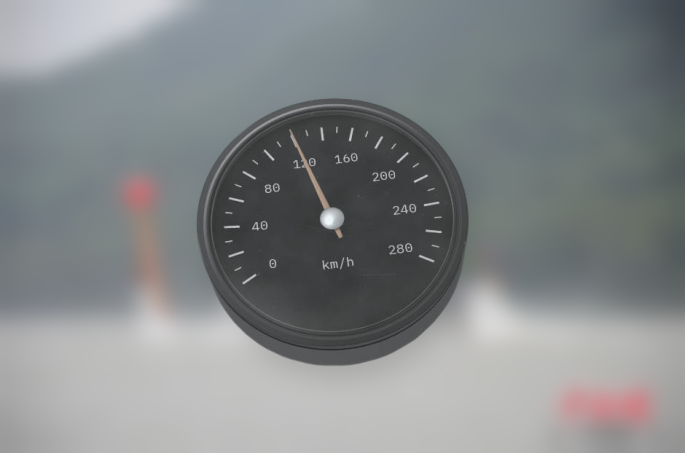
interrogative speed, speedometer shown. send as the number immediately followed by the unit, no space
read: 120km/h
